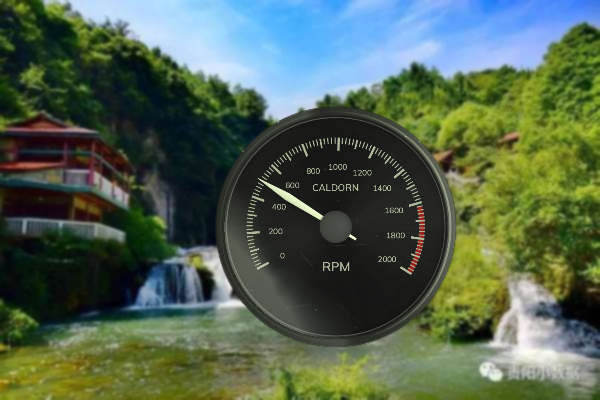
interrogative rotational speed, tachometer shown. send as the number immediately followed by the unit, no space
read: 500rpm
